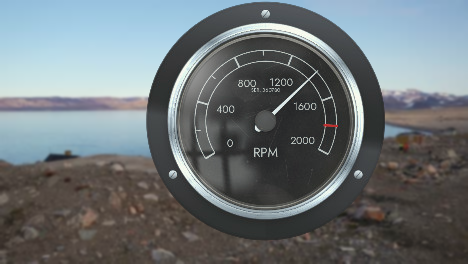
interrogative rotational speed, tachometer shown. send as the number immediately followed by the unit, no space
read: 1400rpm
